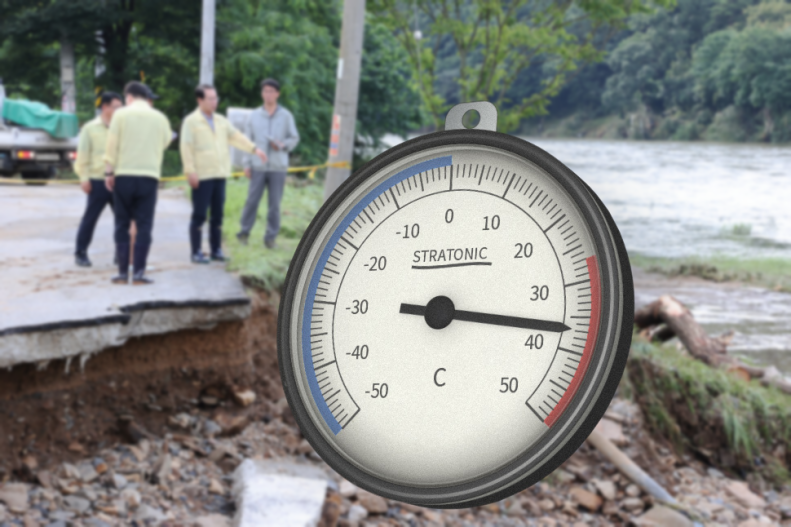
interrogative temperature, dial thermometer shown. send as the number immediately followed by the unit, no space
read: 37°C
